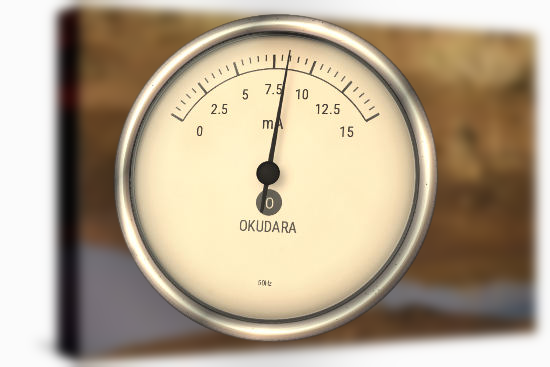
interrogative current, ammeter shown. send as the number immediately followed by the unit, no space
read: 8.5mA
